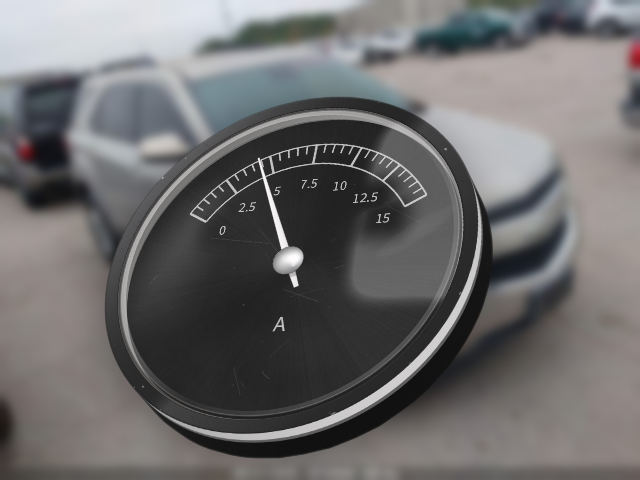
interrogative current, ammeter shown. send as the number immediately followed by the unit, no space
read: 4.5A
